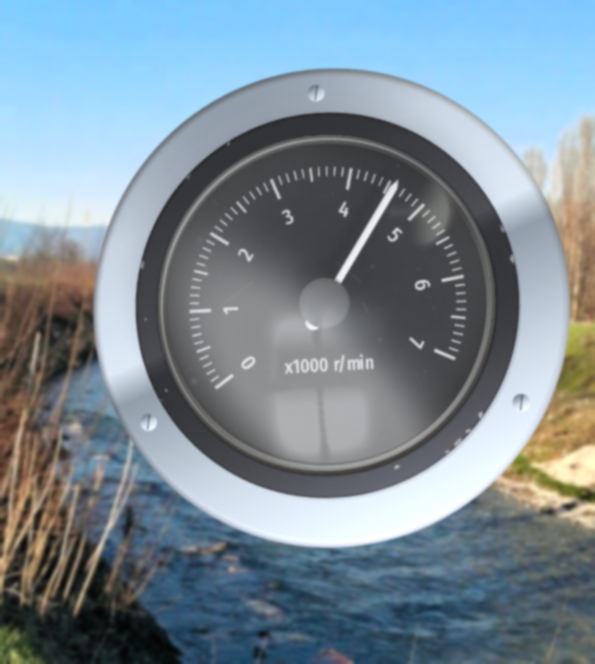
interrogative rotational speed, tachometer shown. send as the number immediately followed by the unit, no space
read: 4600rpm
